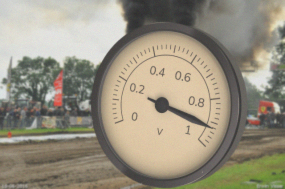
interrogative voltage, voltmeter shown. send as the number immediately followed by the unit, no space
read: 0.92V
